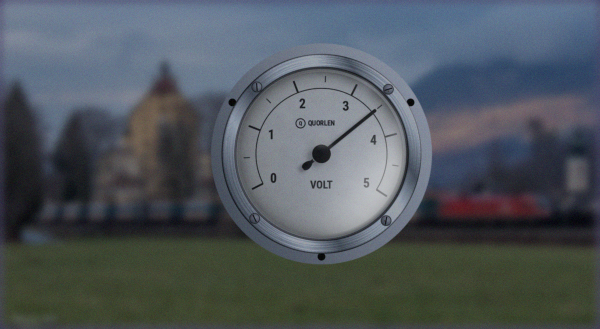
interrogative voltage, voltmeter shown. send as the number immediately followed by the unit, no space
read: 3.5V
